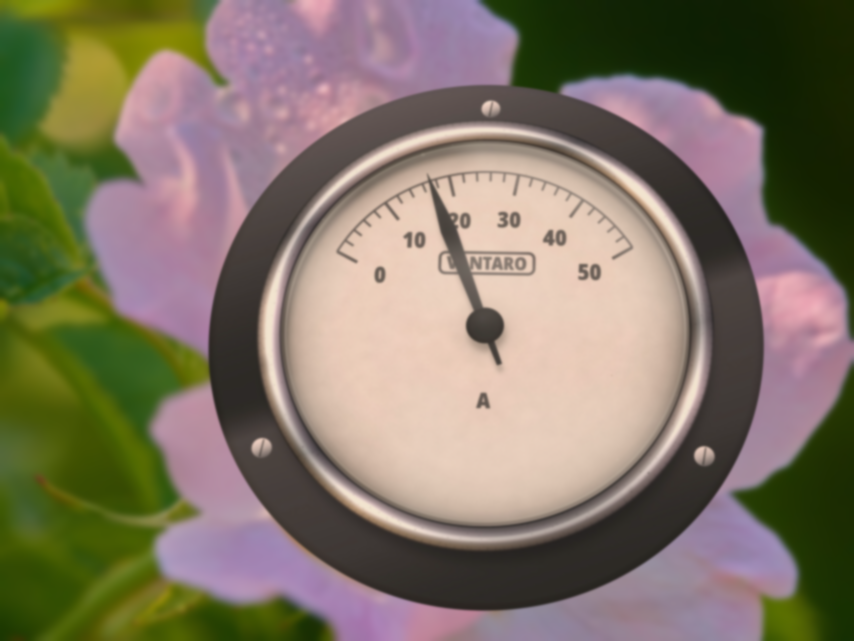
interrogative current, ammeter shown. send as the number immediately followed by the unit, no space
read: 17A
